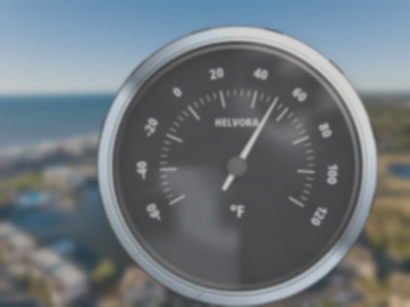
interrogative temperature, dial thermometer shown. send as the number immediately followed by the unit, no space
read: 52°F
